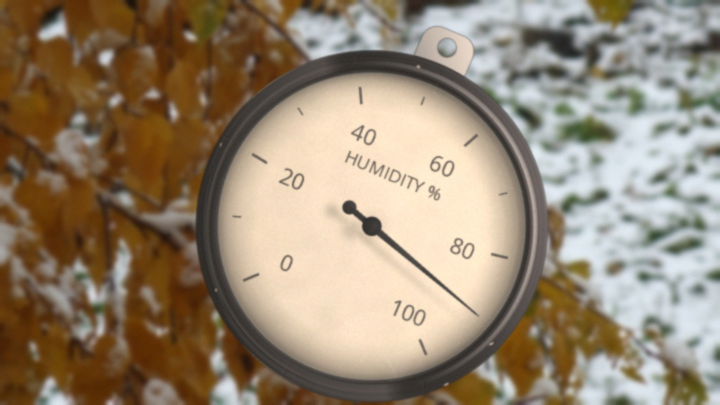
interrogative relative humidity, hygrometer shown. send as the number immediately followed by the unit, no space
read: 90%
